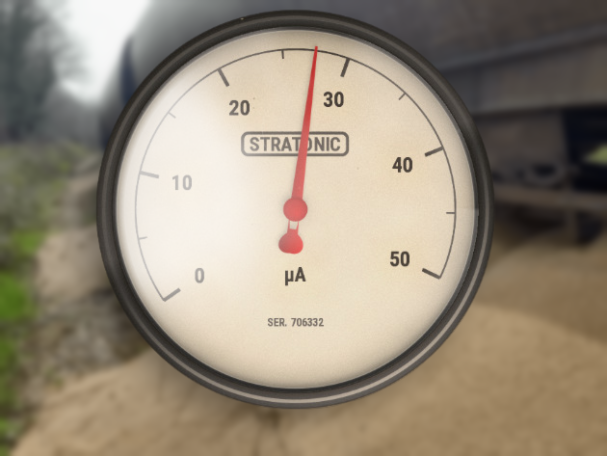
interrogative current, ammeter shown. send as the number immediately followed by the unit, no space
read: 27.5µA
